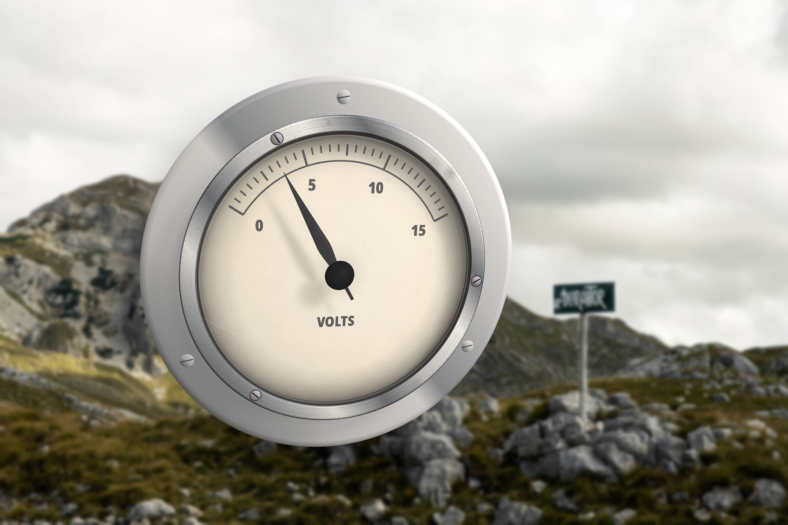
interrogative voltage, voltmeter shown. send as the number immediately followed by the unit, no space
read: 3.5V
